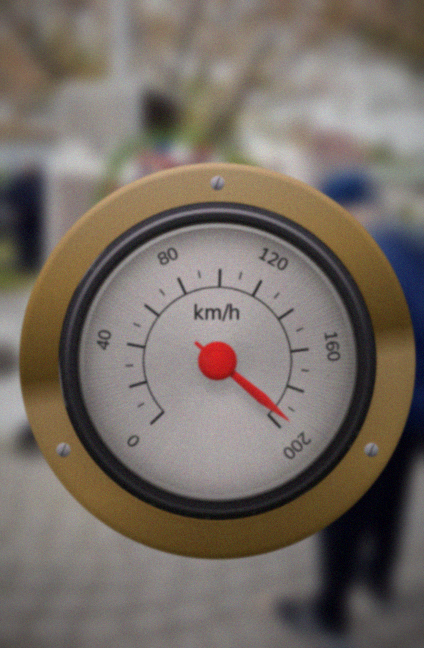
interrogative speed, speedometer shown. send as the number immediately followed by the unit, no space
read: 195km/h
